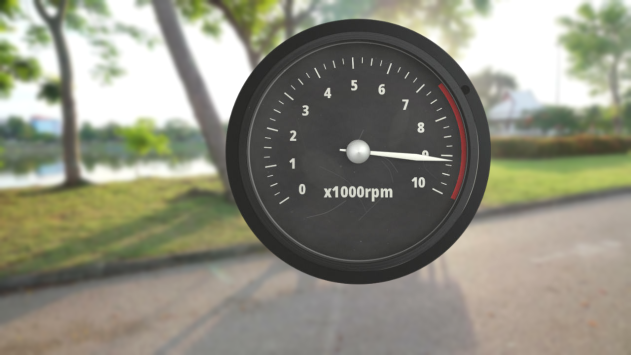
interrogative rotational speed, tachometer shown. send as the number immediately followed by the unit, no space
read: 9125rpm
